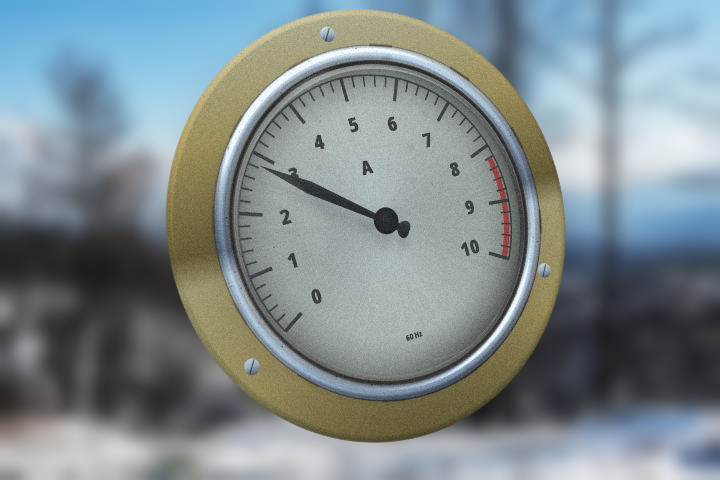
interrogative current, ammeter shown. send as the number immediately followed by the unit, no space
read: 2.8A
